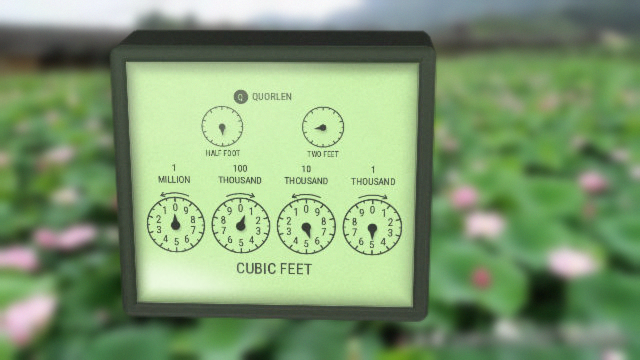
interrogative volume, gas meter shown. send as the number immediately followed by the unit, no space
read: 5500ft³
